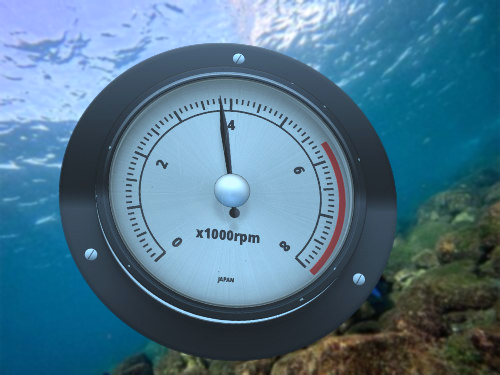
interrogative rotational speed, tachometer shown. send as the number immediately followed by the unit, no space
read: 3800rpm
